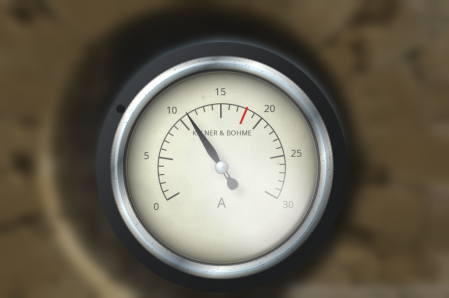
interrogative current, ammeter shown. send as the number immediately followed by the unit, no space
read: 11A
